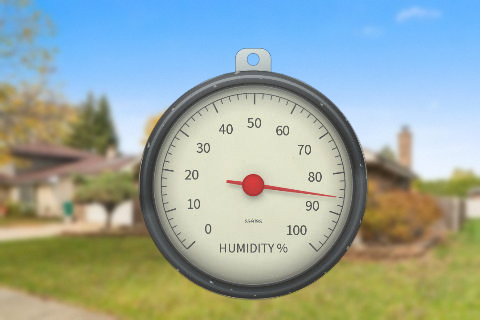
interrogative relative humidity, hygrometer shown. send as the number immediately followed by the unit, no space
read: 86%
